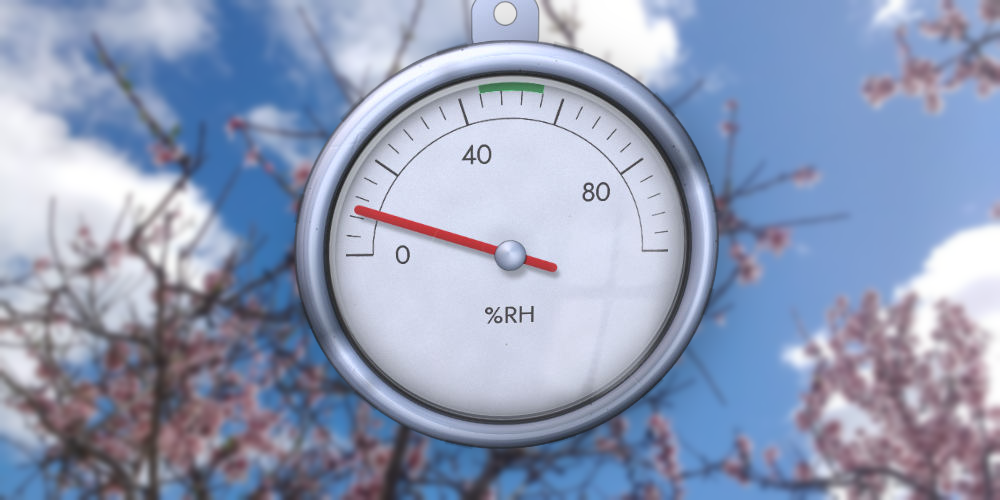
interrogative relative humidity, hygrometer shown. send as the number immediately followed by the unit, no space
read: 10%
